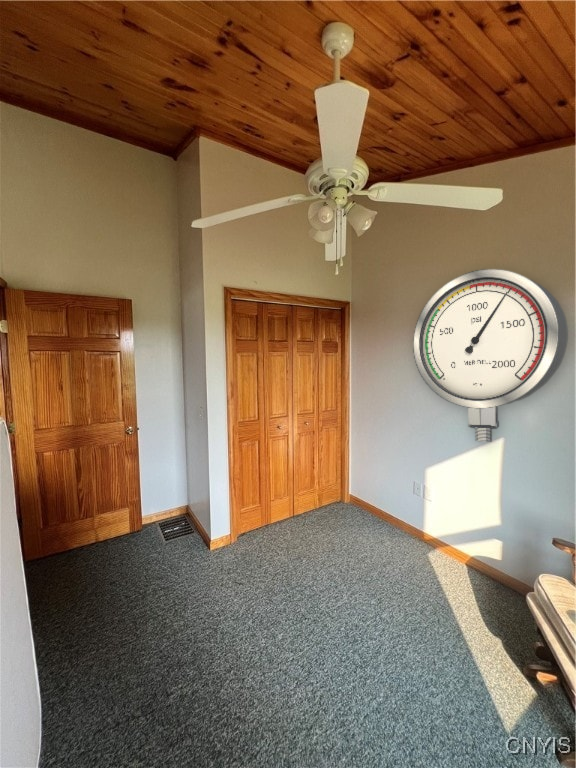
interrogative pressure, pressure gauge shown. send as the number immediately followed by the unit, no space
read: 1250psi
